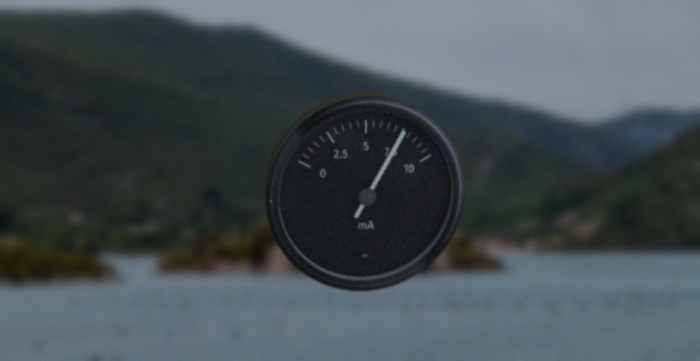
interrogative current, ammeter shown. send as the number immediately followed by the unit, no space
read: 7.5mA
